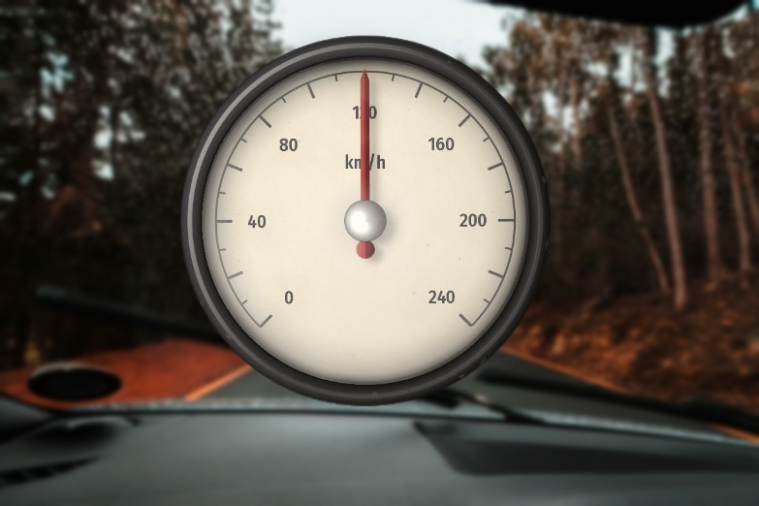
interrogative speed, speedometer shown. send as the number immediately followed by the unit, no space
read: 120km/h
